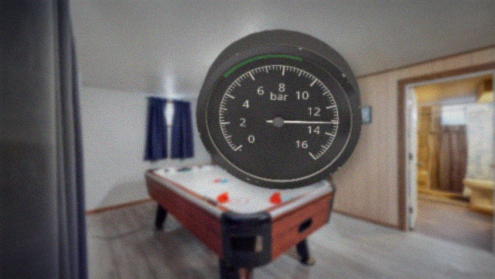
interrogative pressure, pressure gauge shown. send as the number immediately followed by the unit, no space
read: 13bar
